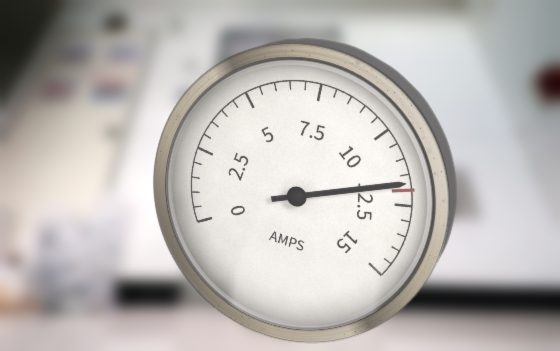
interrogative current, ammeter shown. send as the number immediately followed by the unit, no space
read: 11.75A
